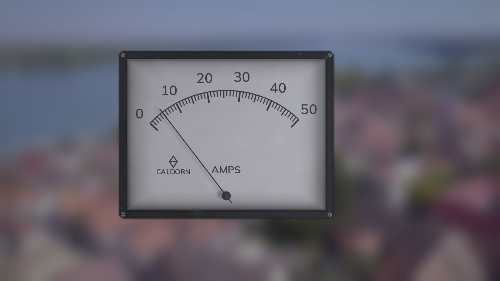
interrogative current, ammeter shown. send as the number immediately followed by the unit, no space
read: 5A
